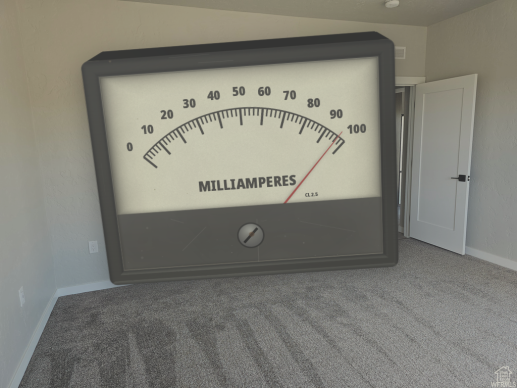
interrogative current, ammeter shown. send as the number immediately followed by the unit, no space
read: 96mA
